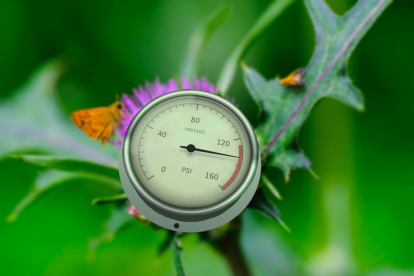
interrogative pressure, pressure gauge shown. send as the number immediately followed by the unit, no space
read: 135psi
